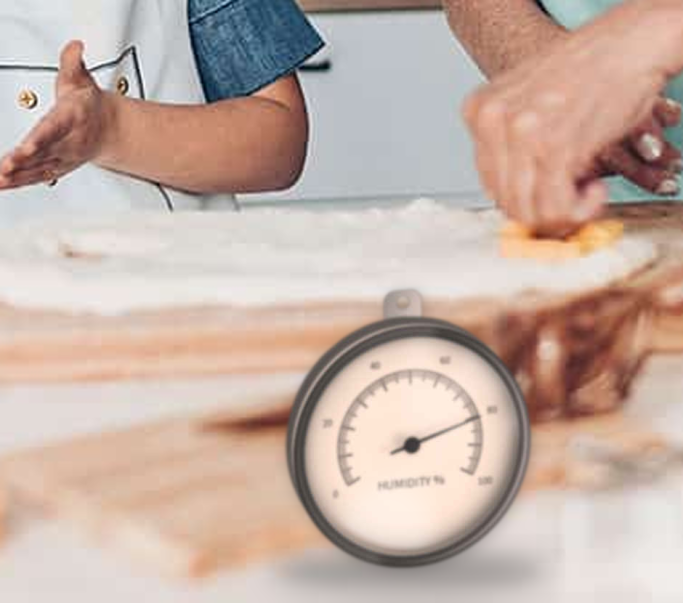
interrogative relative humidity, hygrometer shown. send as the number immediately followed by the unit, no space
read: 80%
